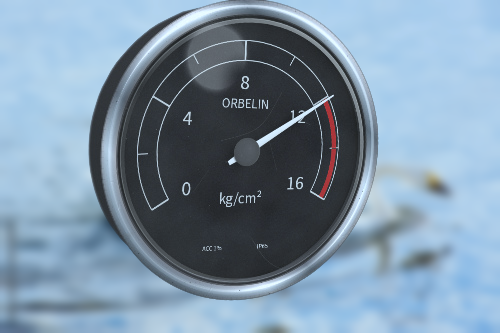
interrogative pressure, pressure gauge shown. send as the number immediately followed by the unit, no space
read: 12kg/cm²
